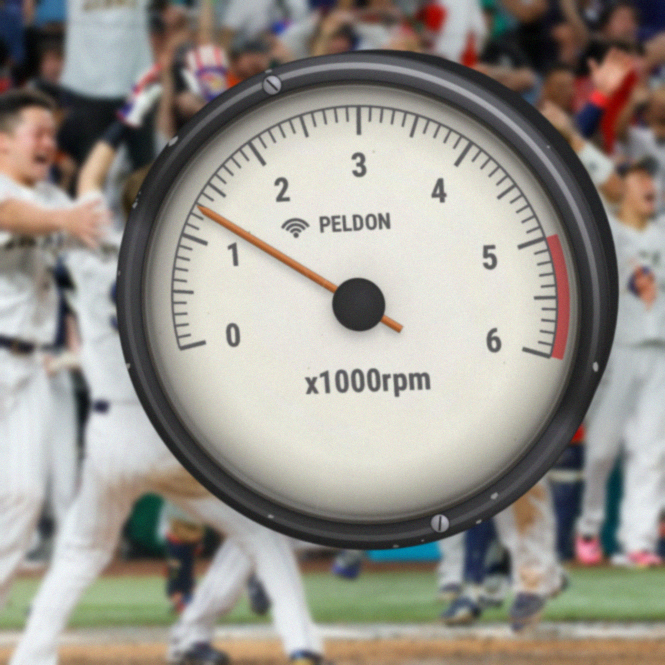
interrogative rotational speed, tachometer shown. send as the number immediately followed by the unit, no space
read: 1300rpm
